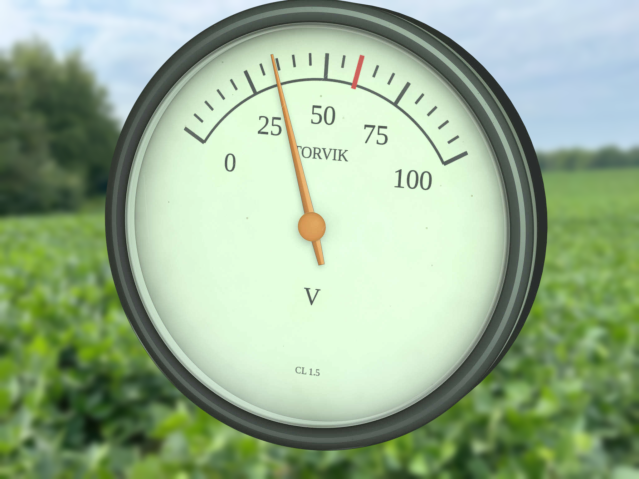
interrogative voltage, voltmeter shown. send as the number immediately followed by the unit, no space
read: 35V
